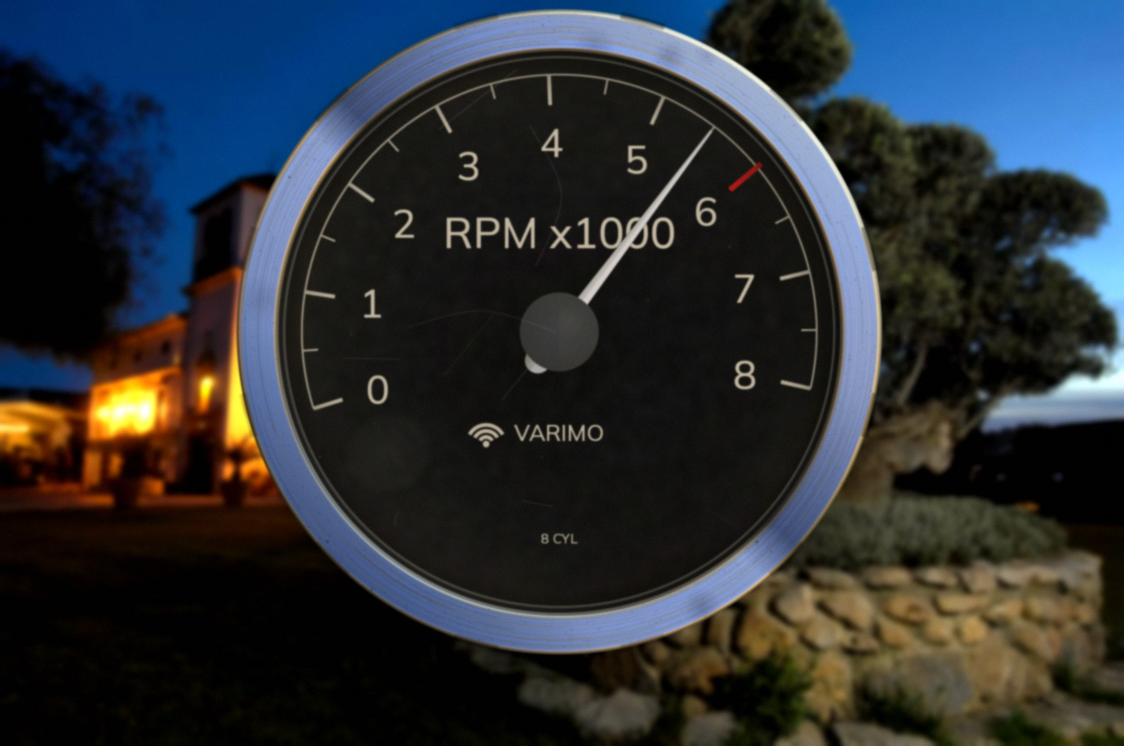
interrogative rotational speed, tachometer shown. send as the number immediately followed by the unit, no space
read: 5500rpm
